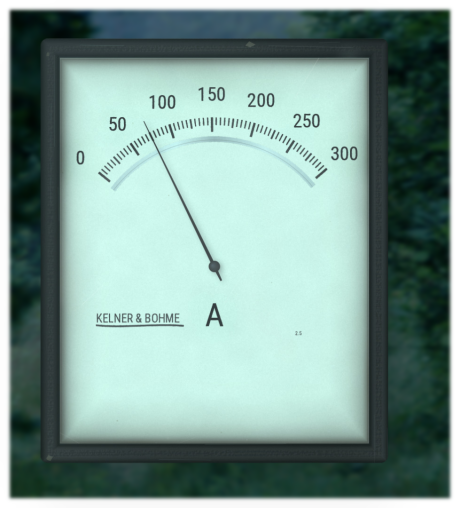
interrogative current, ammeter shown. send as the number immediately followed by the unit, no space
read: 75A
